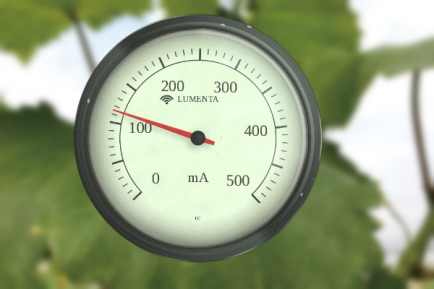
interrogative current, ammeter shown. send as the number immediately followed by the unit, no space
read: 115mA
